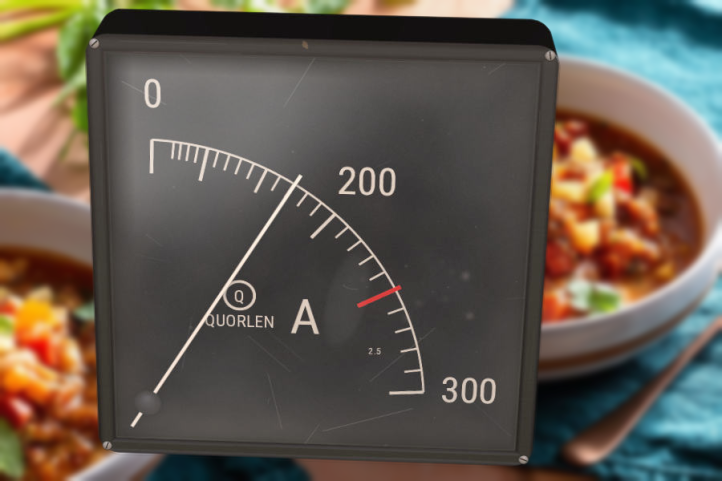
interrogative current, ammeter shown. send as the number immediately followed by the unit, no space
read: 170A
